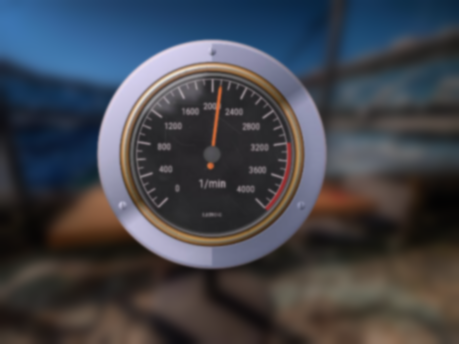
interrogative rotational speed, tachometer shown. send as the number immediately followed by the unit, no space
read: 2100rpm
